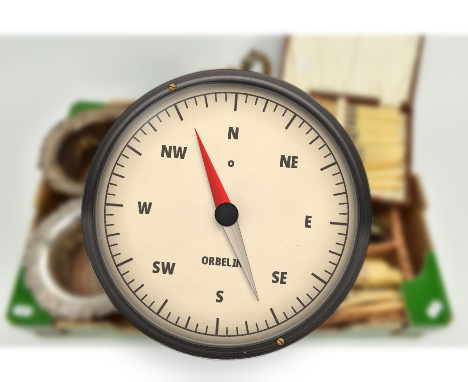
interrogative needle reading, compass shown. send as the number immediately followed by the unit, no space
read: 335°
